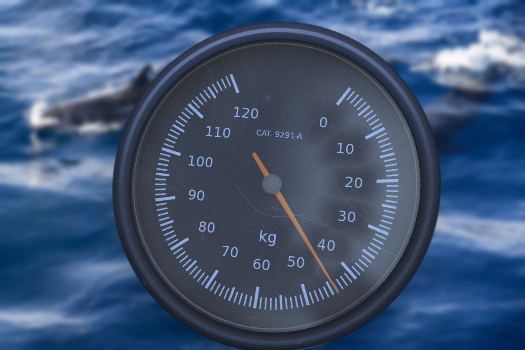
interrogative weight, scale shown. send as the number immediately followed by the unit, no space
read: 44kg
